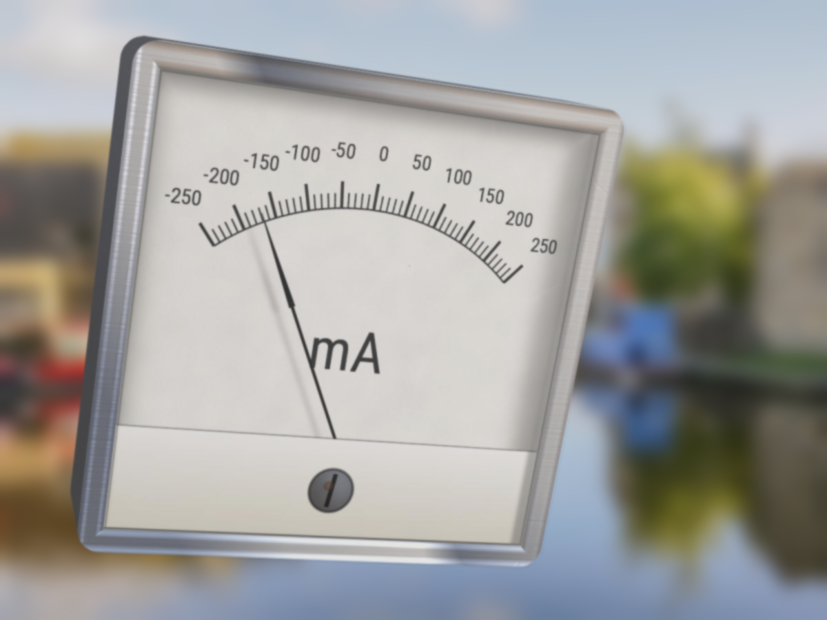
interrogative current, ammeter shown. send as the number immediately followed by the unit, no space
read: -170mA
